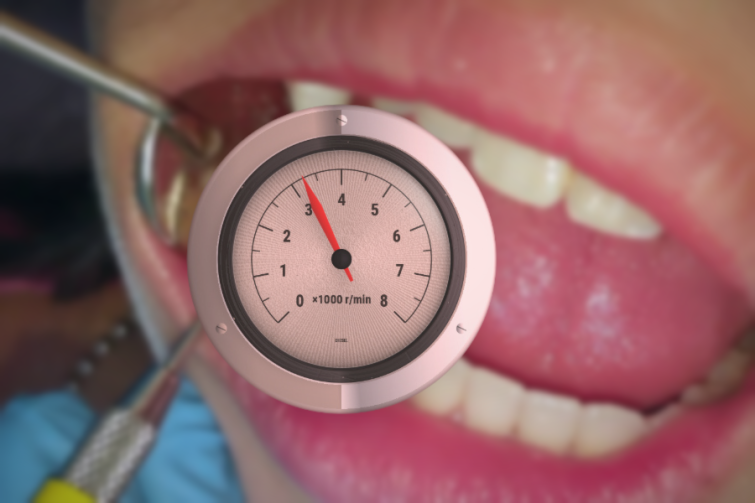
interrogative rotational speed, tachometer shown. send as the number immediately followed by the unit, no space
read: 3250rpm
